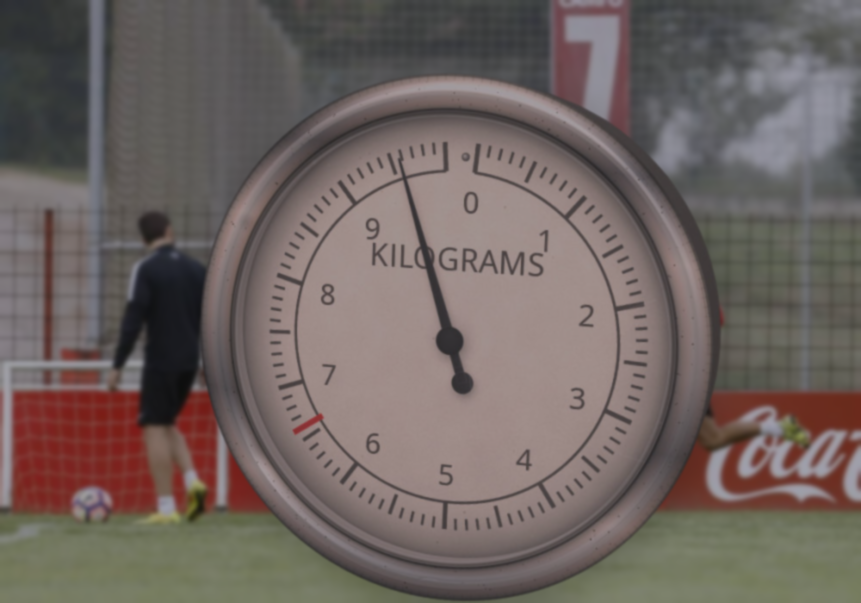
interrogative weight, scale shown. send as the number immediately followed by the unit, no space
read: 9.6kg
